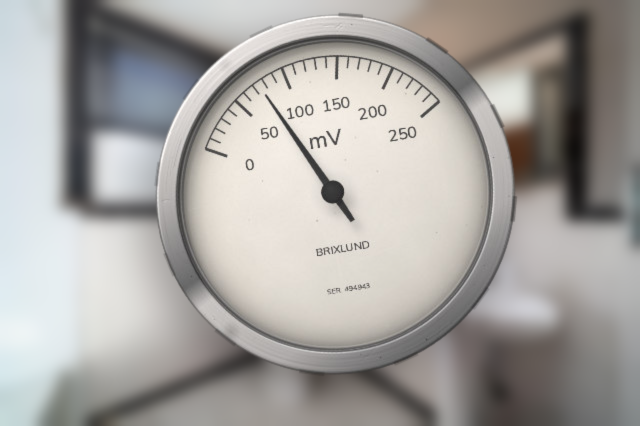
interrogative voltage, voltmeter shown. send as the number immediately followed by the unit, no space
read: 75mV
